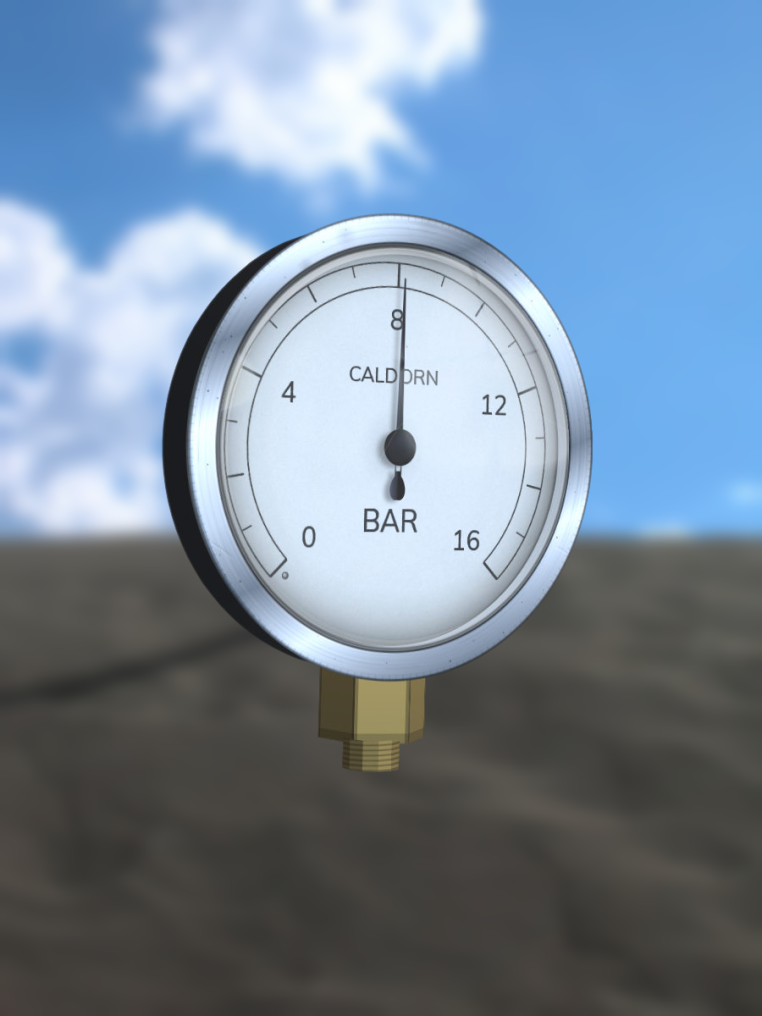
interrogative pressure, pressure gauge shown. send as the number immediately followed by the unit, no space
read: 8bar
